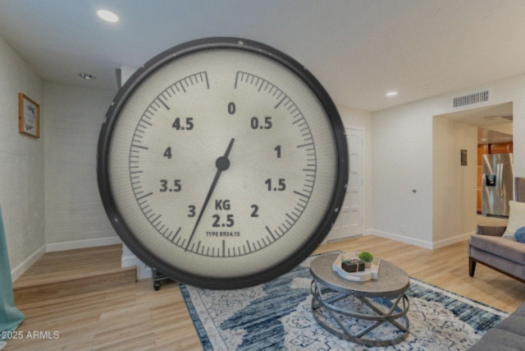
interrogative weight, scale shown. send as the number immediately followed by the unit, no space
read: 2.85kg
